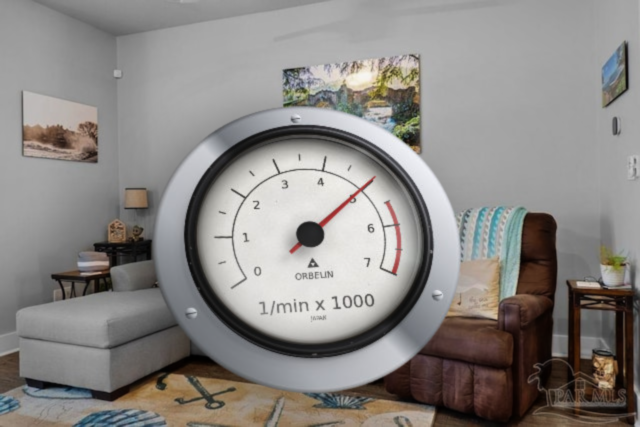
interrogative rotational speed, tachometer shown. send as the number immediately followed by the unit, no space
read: 5000rpm
